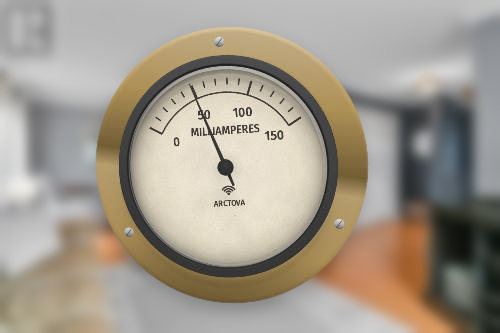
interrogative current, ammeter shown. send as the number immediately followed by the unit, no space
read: 50mA
